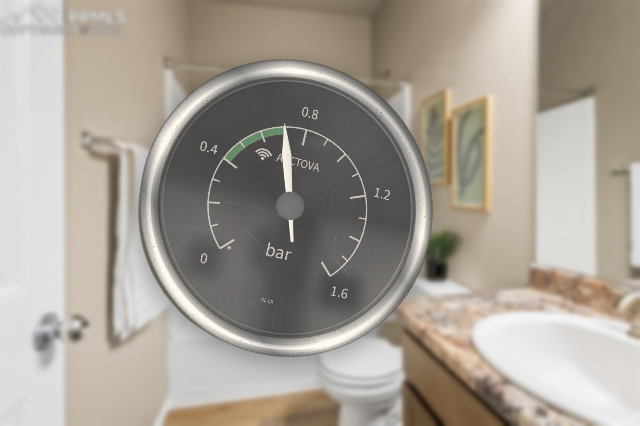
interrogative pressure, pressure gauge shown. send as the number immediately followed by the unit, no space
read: 0.7bar
